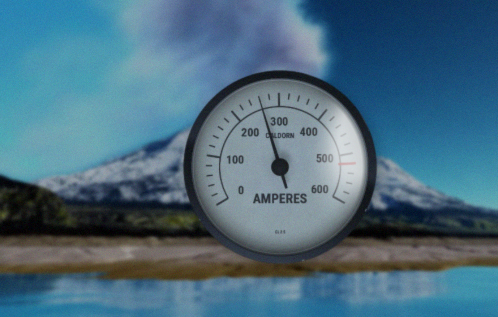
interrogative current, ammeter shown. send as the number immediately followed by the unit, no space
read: 260A
